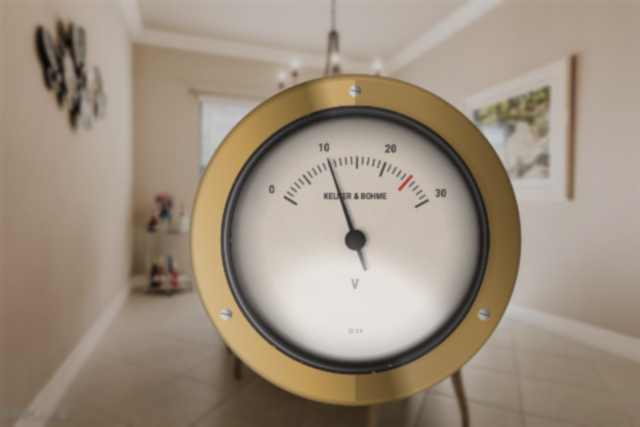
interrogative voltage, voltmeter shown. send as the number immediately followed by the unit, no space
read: 10V
